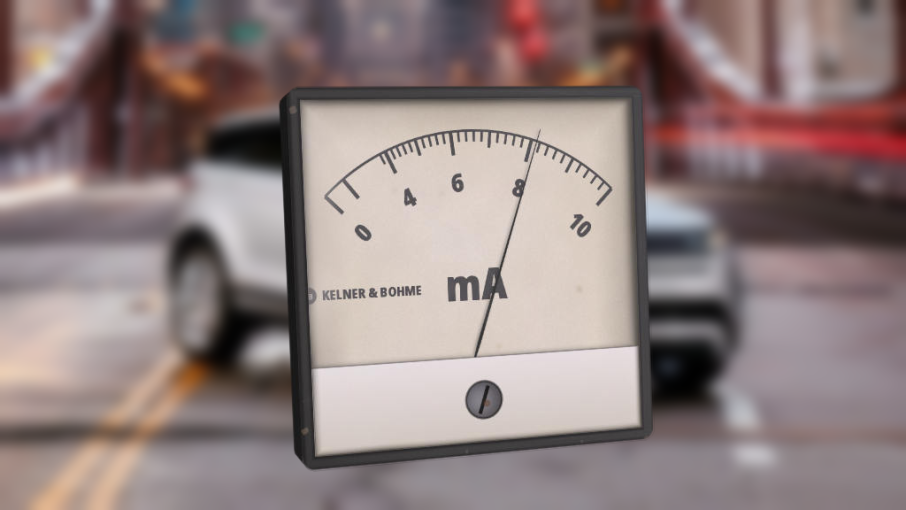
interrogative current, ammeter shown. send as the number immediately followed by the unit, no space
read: 8.1mA
